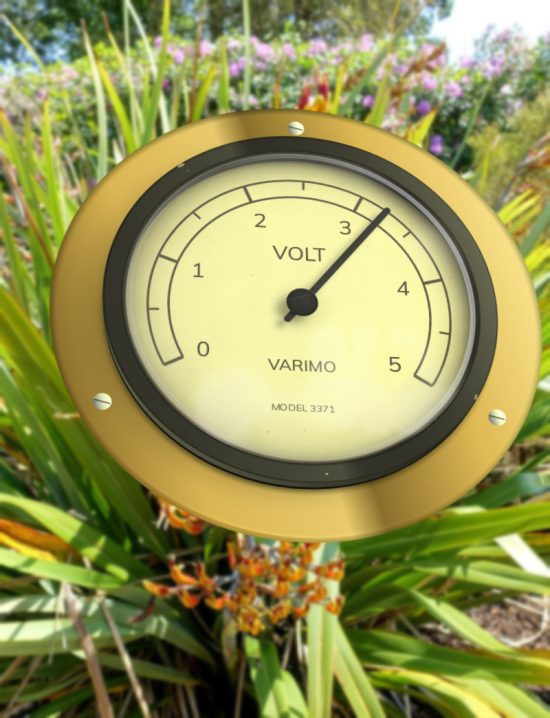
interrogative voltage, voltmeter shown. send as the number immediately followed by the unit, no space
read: 3.25V
